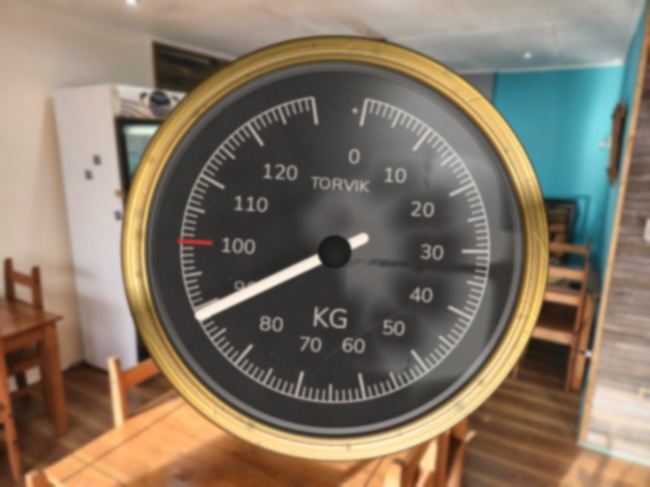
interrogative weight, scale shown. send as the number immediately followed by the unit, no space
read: 89kg
